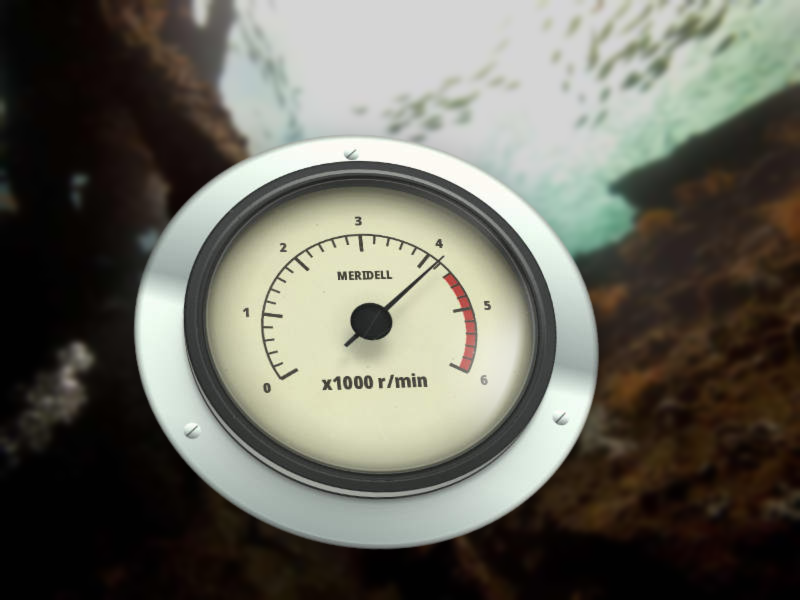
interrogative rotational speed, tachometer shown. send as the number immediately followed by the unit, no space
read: 4200rpm
